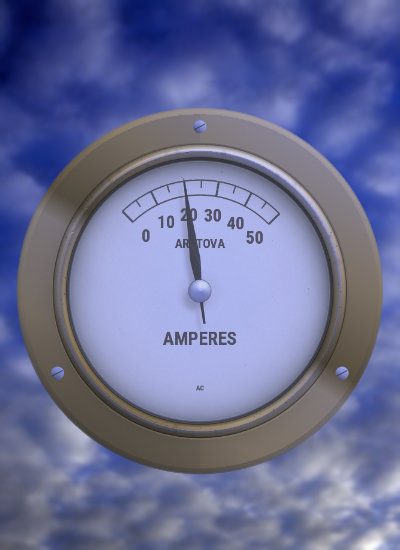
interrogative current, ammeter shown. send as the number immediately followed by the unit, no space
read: 20A
